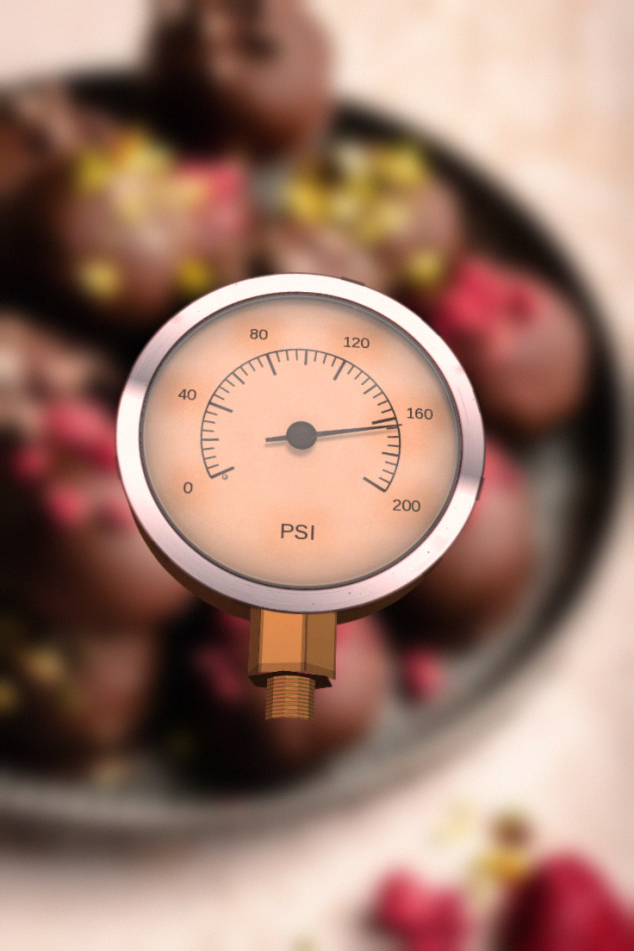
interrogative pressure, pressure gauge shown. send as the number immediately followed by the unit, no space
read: 165psi
